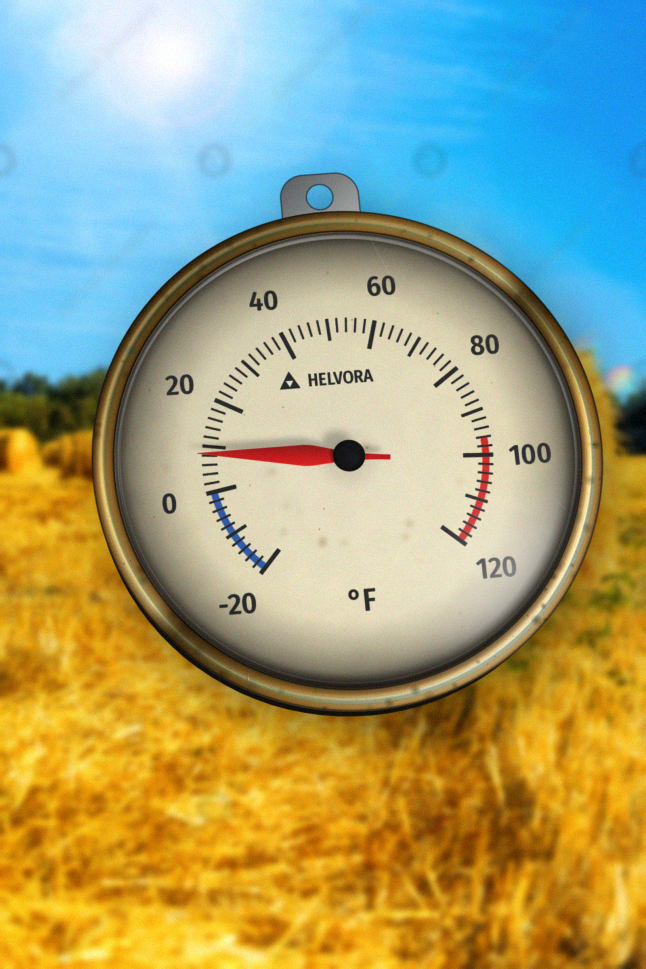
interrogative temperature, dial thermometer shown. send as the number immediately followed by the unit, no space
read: 8°F
